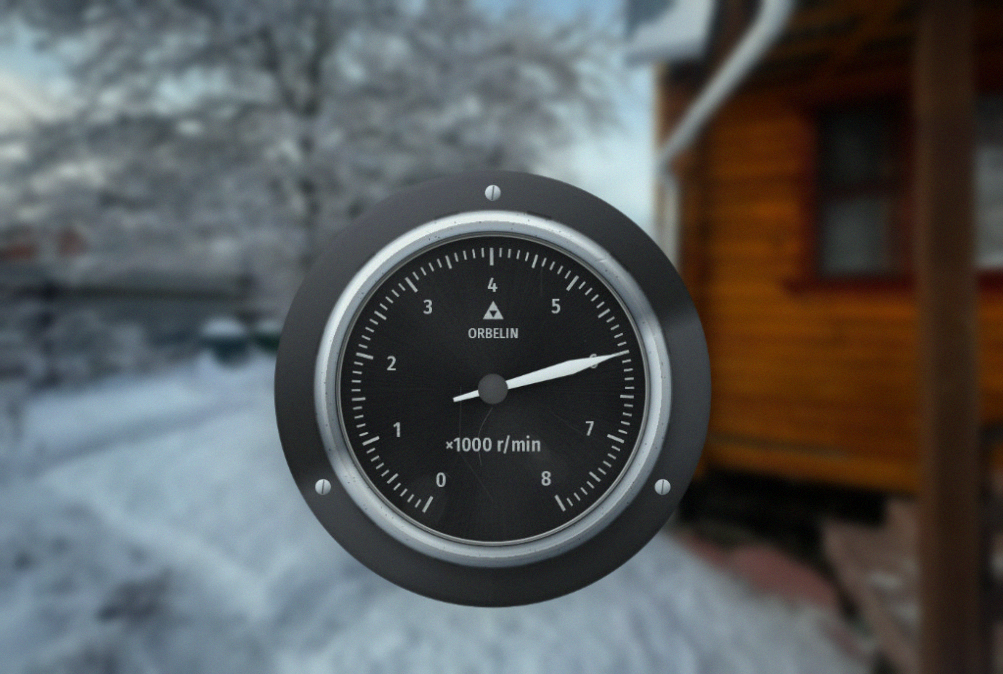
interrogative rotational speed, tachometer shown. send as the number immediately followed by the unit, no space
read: 6000rpm
